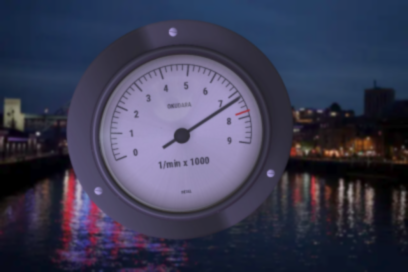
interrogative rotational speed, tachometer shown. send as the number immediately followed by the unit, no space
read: 7200rpm
